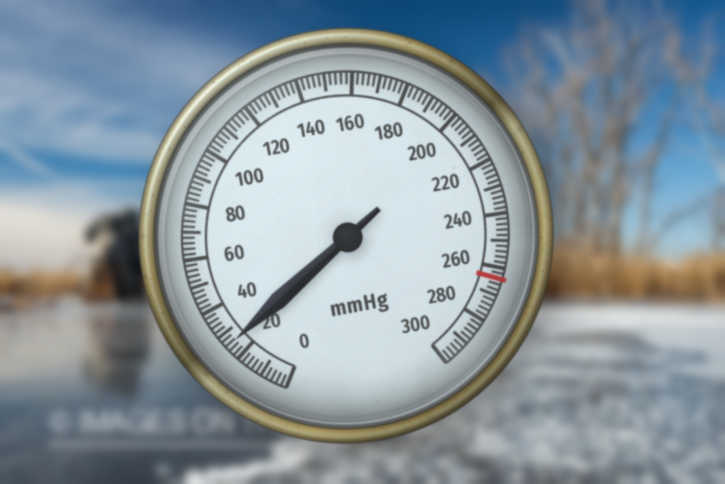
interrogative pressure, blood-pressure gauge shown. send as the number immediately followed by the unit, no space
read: 26mmHg
